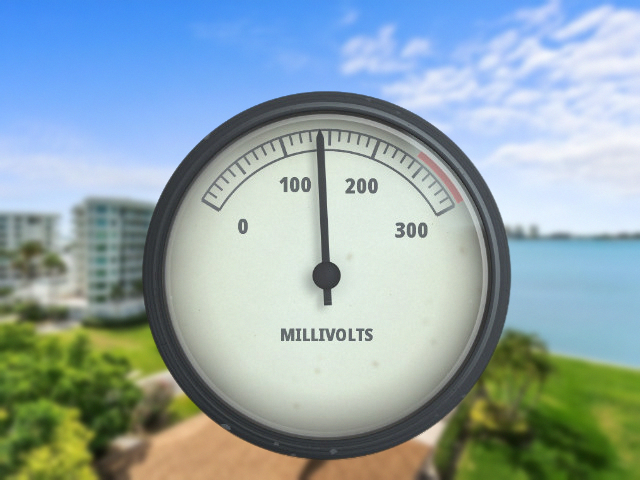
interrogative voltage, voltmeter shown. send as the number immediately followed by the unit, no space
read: 140mV
